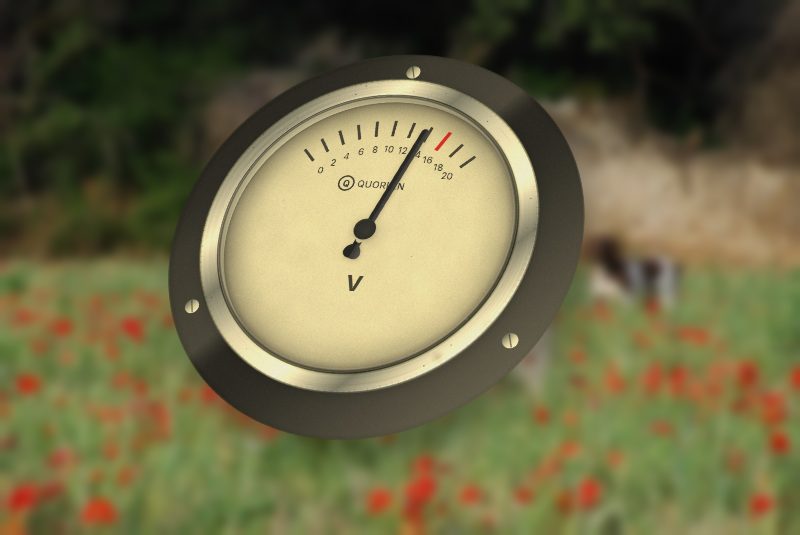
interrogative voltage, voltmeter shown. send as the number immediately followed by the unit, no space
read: 14V
